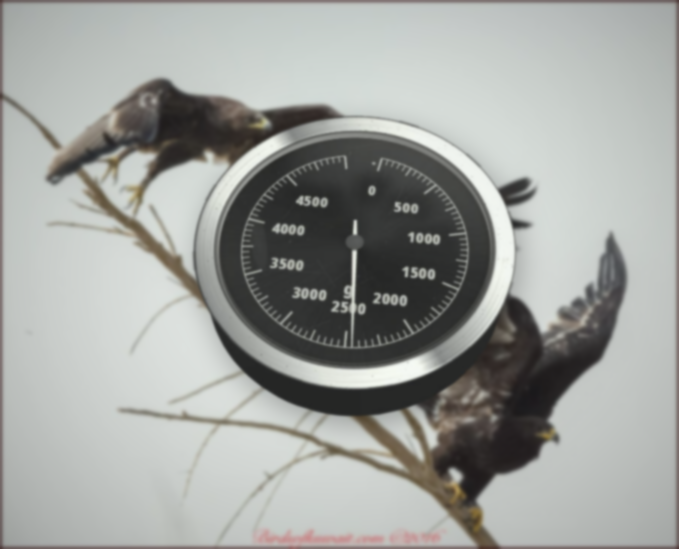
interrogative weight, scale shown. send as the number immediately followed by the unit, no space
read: 2450g
